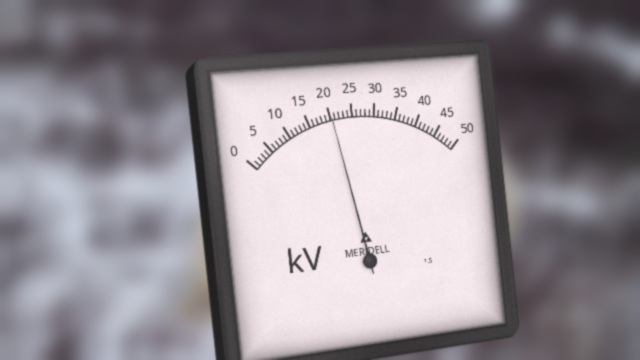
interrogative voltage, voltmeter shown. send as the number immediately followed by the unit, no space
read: 20kV
